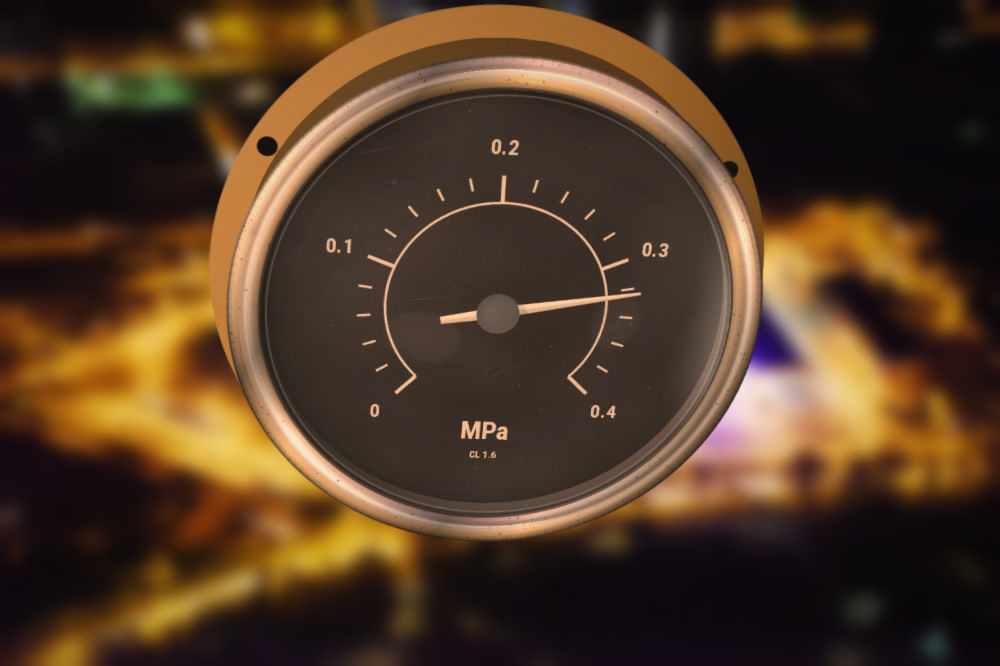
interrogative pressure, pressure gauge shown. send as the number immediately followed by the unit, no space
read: 0.32MPa
